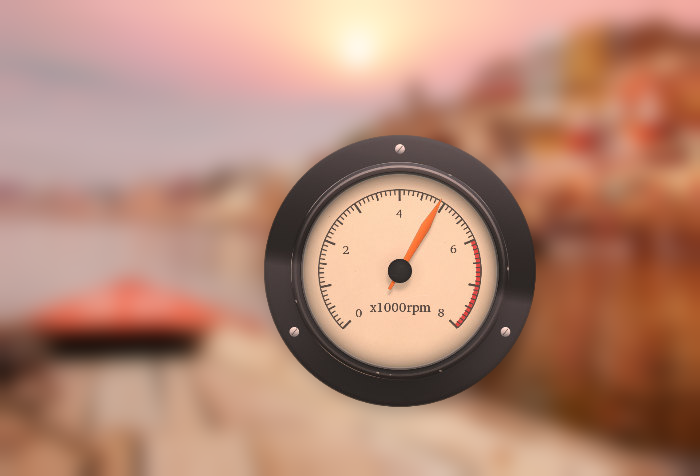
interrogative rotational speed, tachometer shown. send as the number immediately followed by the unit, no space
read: 4900rpm
